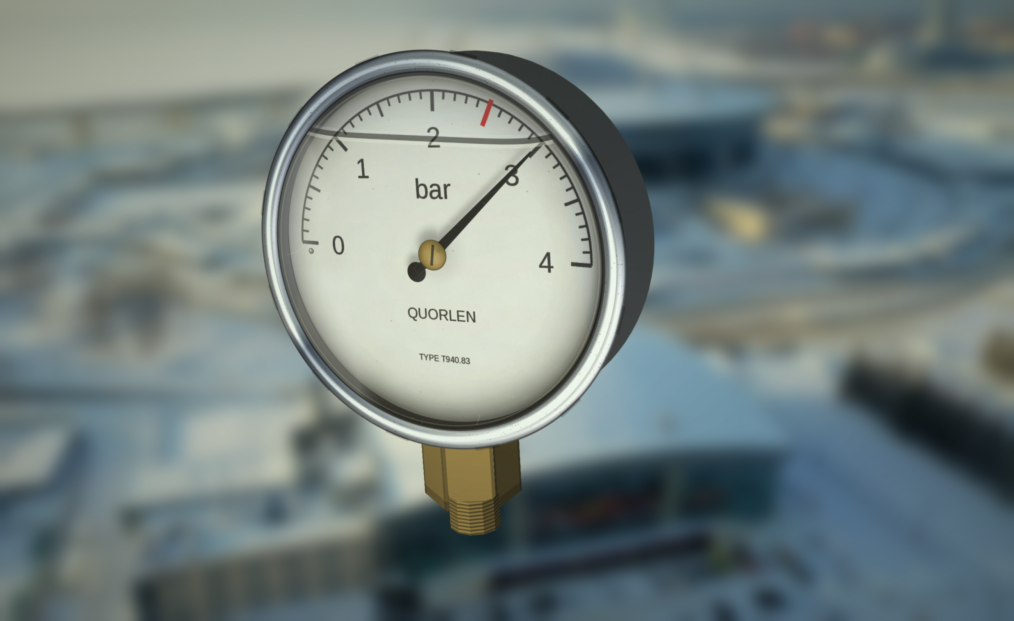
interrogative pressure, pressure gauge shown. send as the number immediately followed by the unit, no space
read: 3bar
